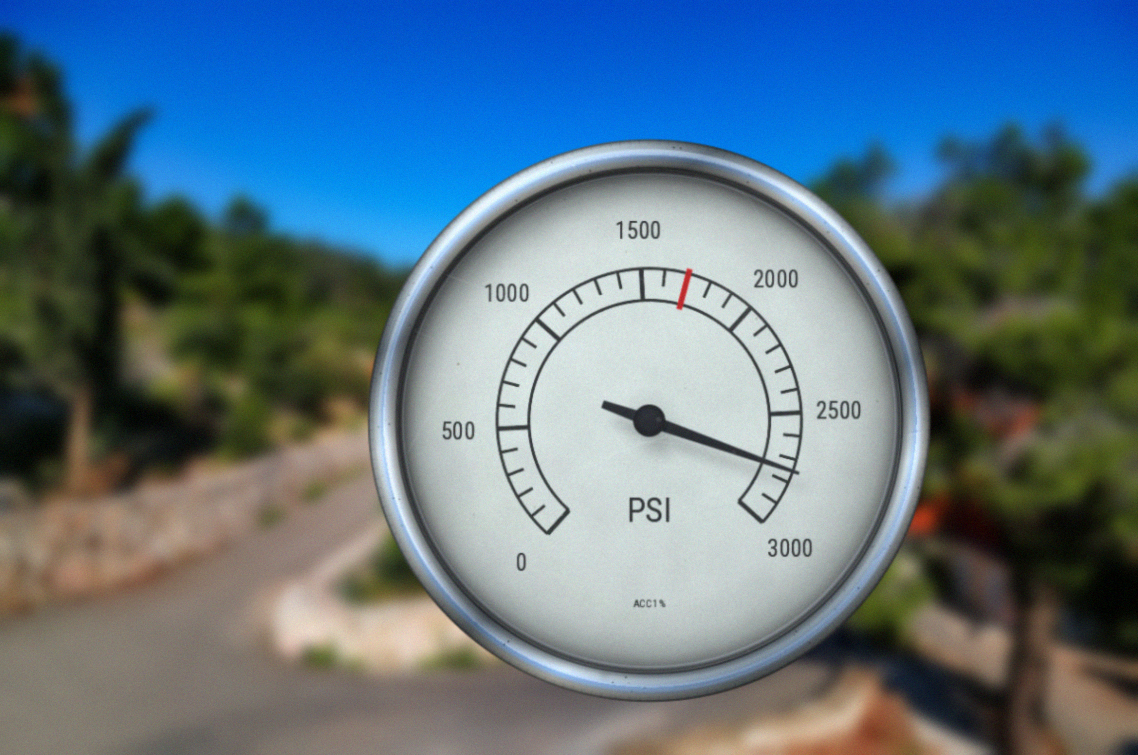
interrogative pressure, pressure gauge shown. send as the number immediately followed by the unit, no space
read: 2750psi
